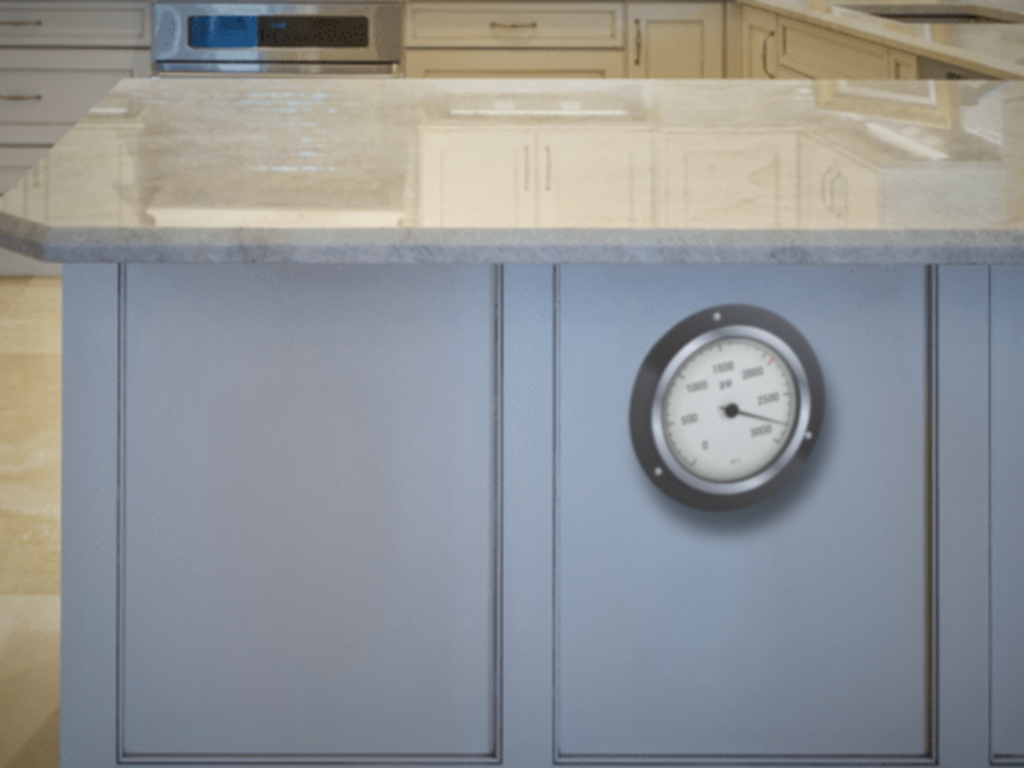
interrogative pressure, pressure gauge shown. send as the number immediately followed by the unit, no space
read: 2800psi
